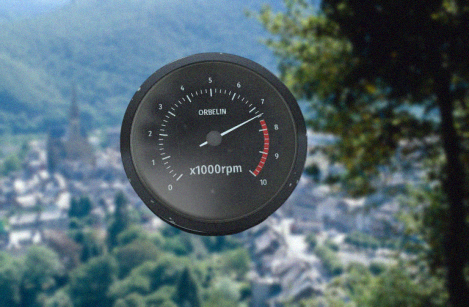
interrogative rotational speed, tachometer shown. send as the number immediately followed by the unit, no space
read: 7400rpm
